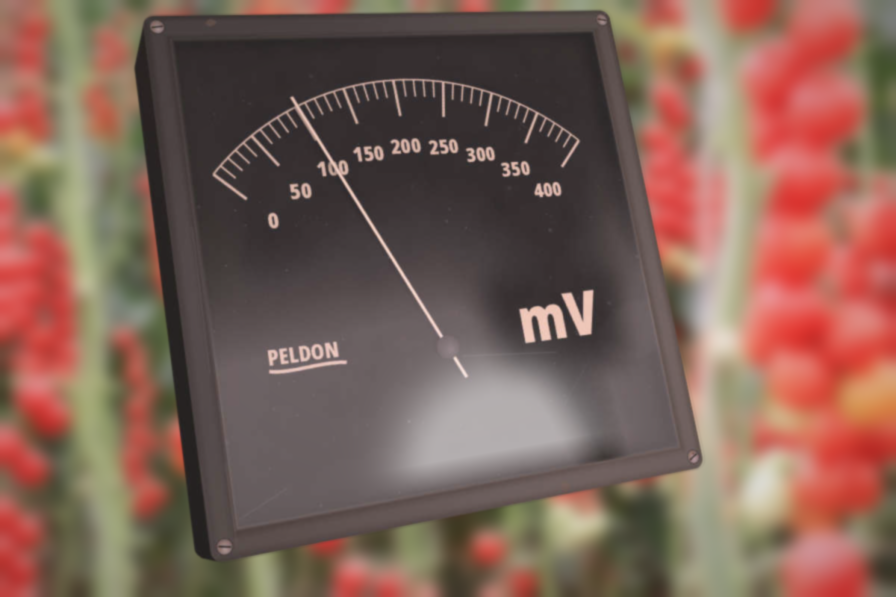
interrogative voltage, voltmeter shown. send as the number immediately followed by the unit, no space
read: 100mV
